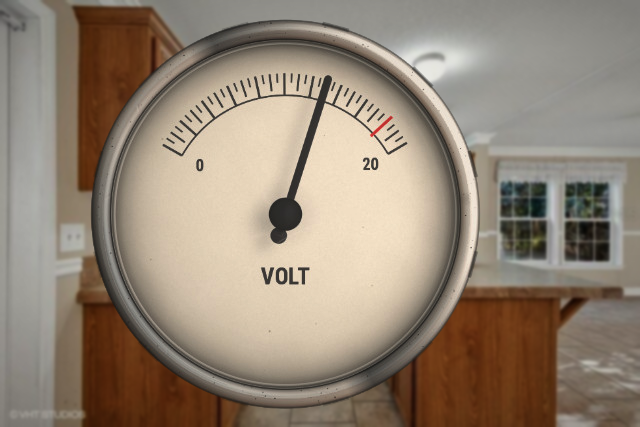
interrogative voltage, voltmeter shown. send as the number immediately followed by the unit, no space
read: 13V
